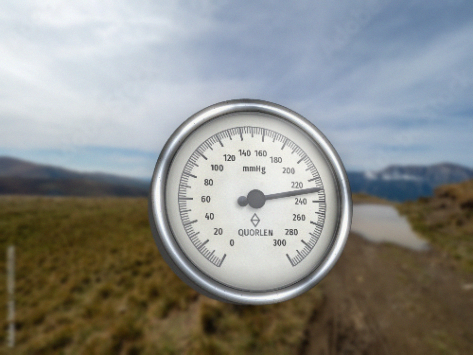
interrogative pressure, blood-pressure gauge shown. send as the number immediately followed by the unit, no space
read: 230mmHg
